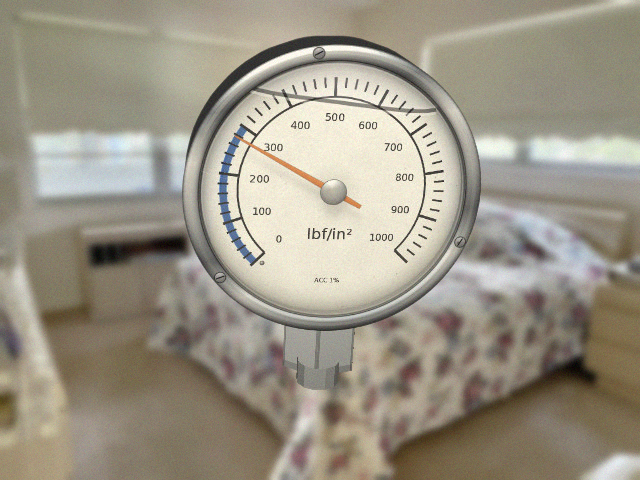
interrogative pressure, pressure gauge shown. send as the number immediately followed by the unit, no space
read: 280psi
